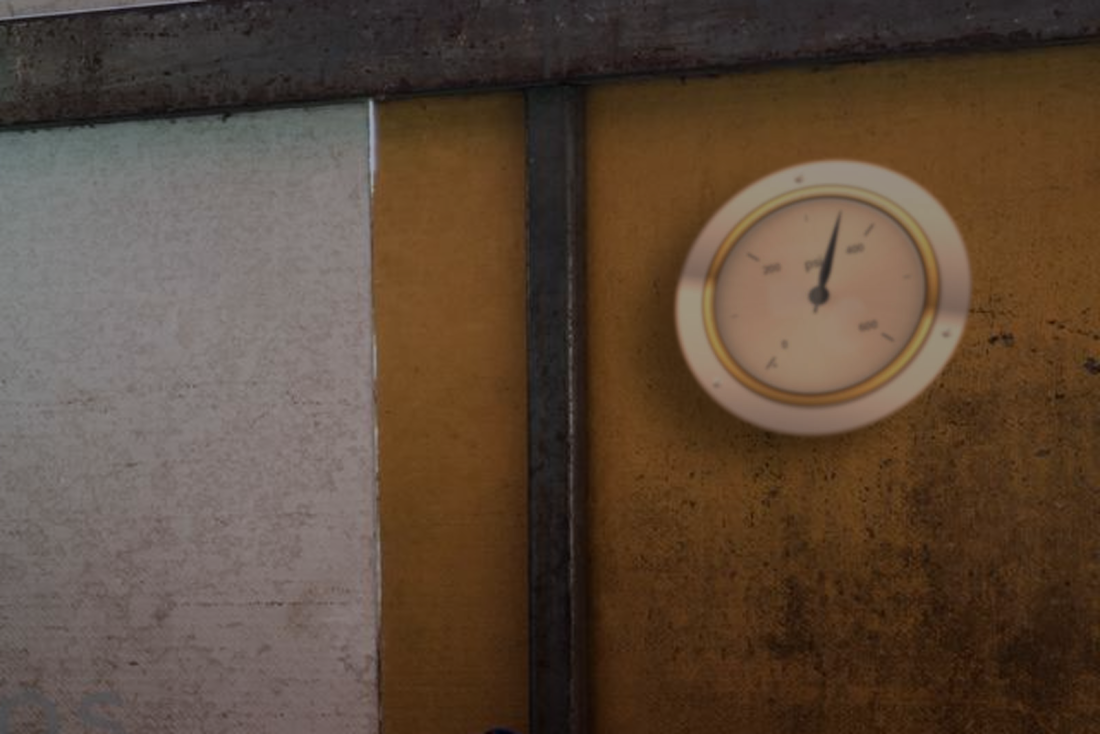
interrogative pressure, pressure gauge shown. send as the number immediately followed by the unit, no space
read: 350psi
